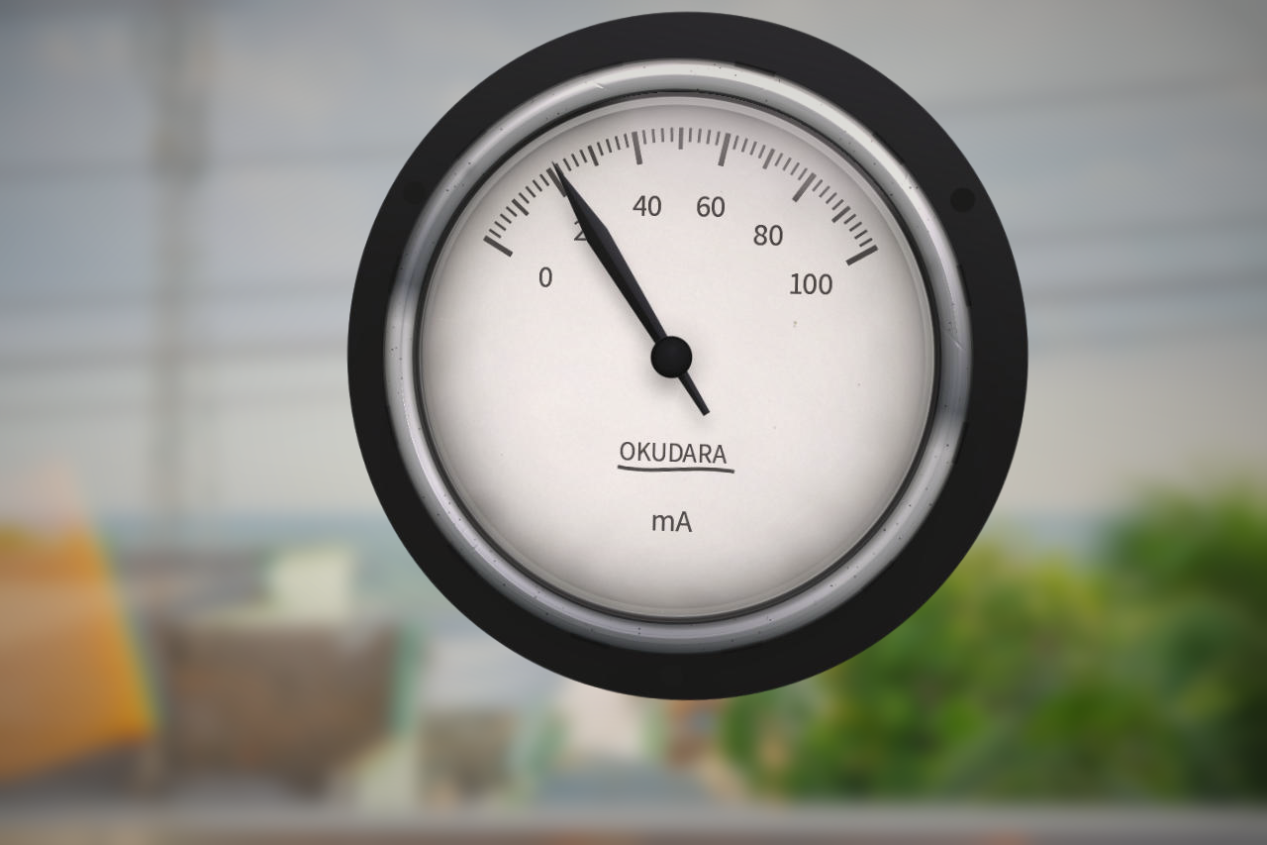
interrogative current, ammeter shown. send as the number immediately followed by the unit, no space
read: 22mA
